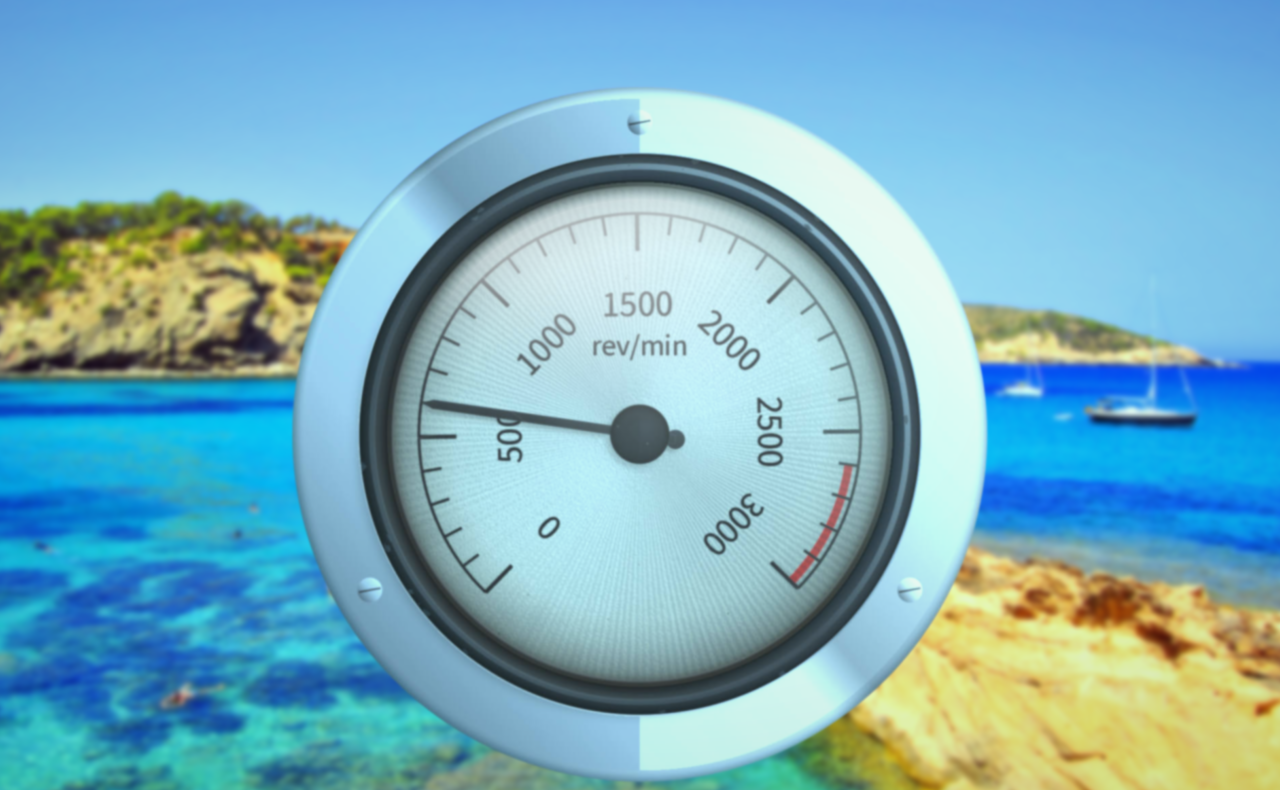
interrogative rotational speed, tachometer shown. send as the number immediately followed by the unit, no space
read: 600rpm
